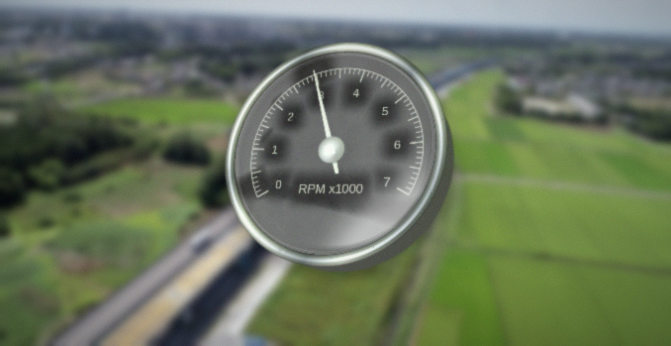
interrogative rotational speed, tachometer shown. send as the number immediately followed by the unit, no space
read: 3000rpm
